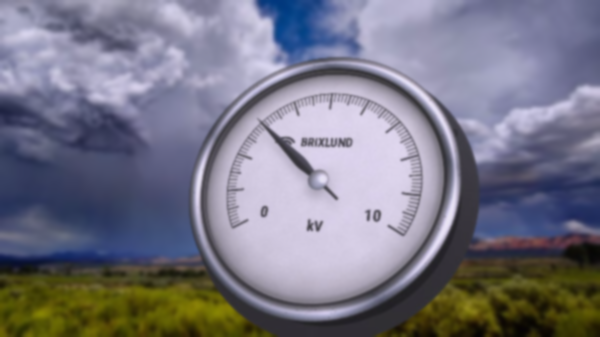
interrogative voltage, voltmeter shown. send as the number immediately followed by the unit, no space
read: 3kV
